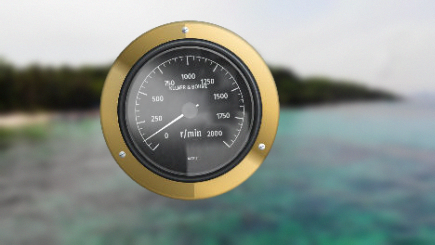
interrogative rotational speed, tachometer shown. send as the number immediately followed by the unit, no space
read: 100rpm
